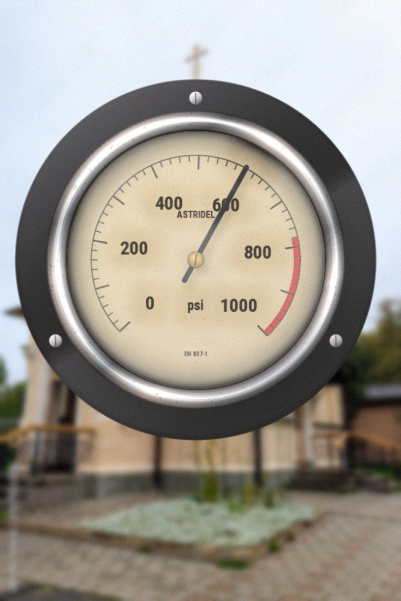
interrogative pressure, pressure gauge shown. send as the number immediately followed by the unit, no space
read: 600psi
